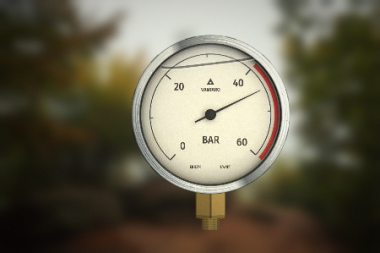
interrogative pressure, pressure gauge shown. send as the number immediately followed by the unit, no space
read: 45bar
